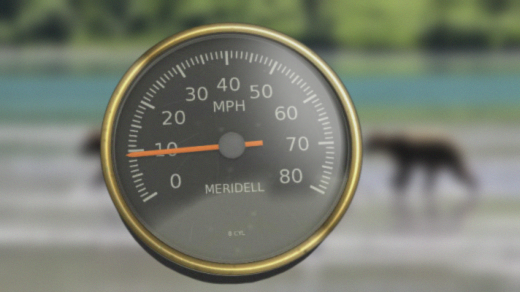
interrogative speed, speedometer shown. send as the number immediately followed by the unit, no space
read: 9mph
